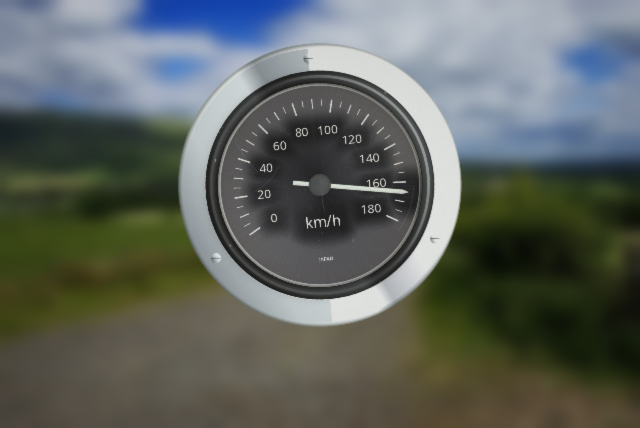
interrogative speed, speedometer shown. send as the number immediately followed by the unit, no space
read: 165km/h
